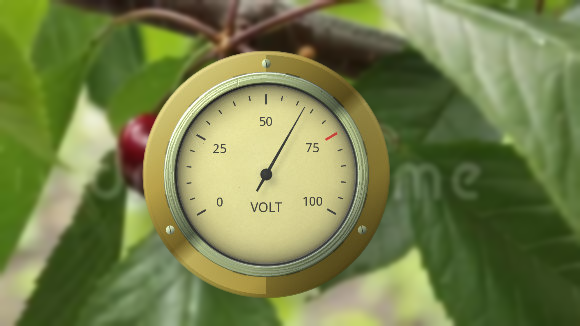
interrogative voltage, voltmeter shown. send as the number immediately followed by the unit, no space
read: 62.5V
